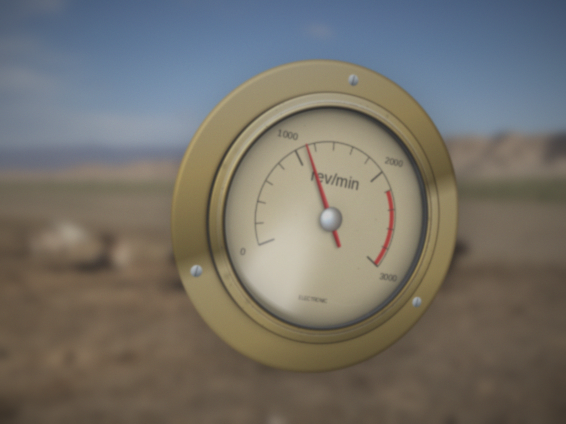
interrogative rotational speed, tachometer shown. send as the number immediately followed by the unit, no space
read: 1100rpm
